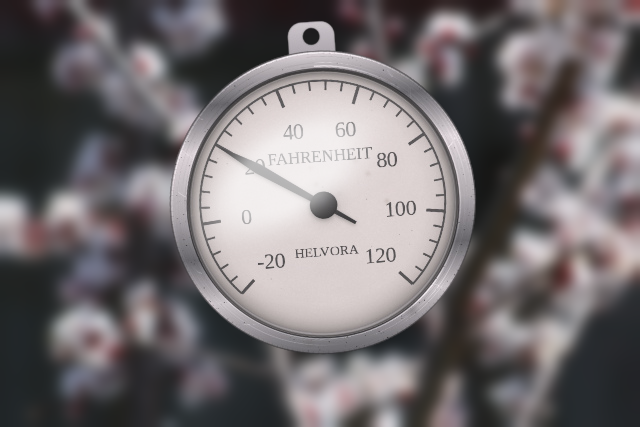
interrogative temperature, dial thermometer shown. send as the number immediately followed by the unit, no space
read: 20°F
